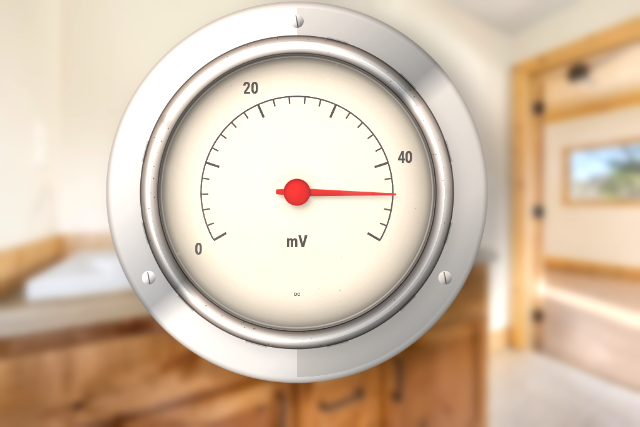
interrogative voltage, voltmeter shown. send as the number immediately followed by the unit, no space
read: 44mV
